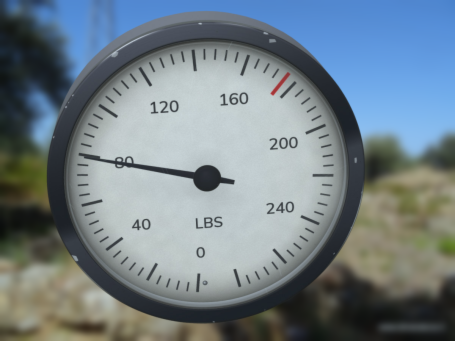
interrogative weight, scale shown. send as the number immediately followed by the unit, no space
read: 80lb
